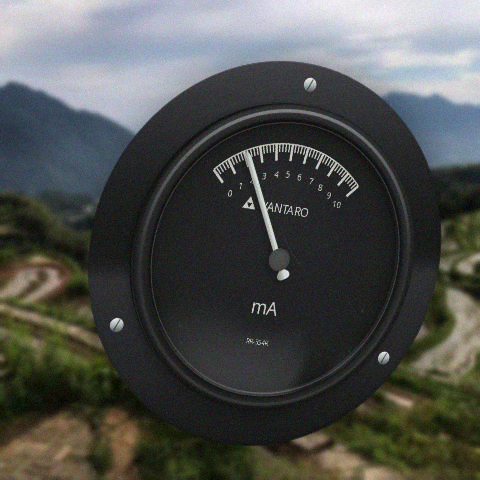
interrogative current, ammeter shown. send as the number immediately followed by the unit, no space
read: 2mA
